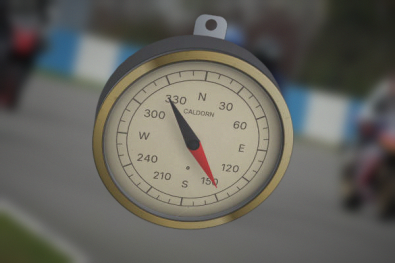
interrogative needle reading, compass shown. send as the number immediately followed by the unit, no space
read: 145°
